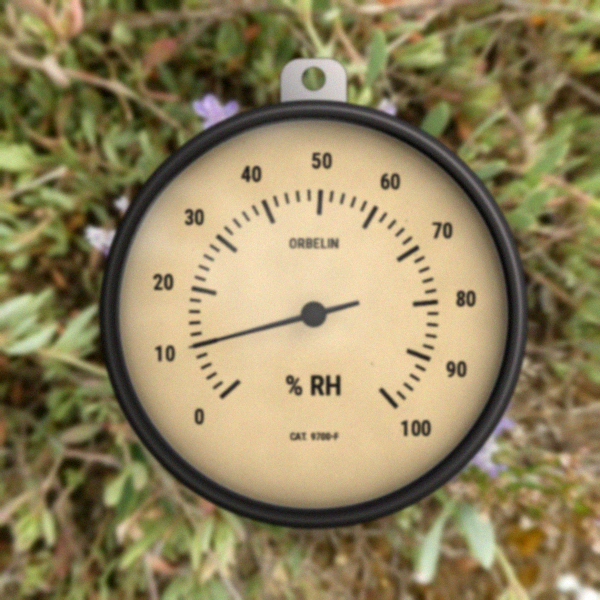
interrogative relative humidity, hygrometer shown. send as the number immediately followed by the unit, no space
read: 10%
